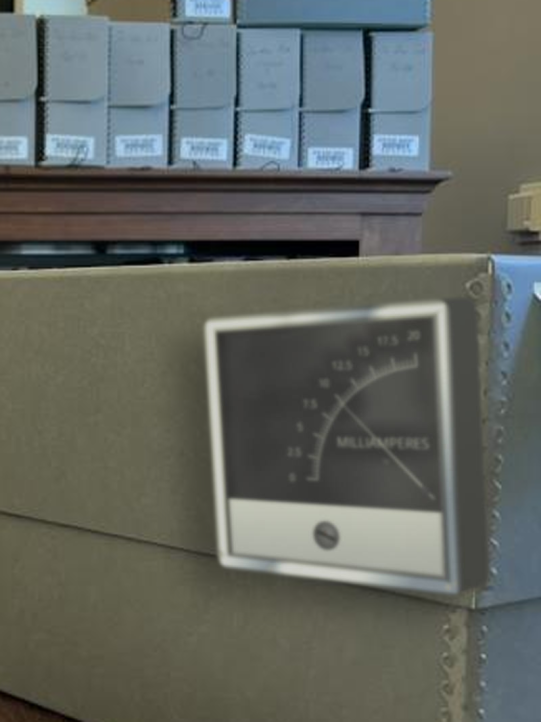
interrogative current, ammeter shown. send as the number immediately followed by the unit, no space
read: 10mA
